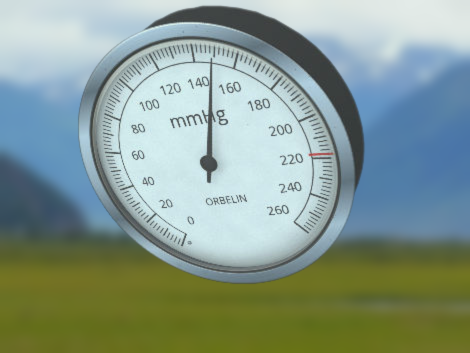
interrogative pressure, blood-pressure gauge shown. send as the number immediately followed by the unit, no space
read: 150mmHg
